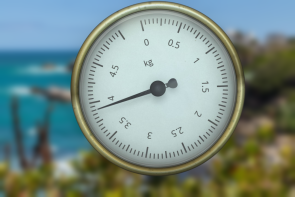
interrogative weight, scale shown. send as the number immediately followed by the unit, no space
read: 3.9kg
